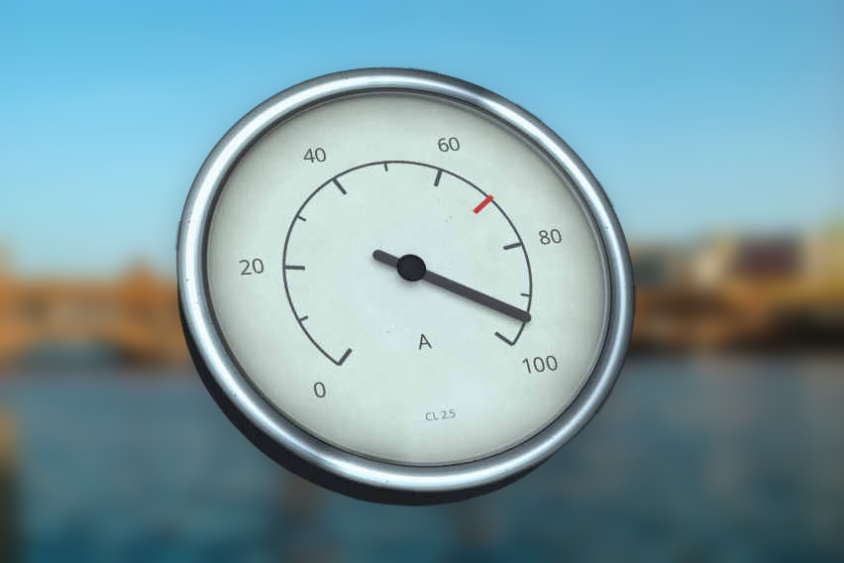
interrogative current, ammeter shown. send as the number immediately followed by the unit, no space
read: 95A
